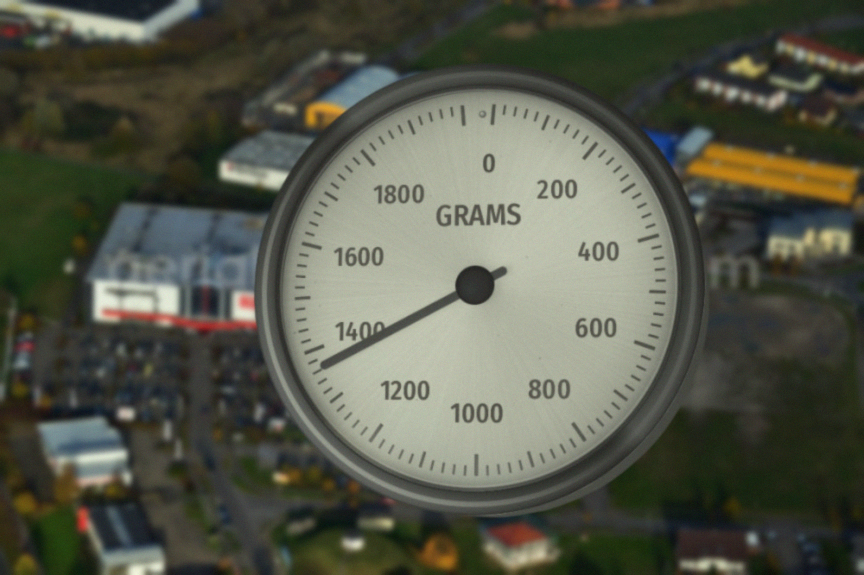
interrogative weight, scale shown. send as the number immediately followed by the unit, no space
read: 1360g
